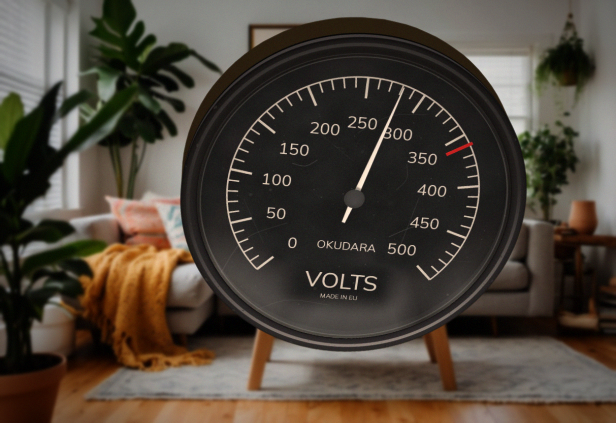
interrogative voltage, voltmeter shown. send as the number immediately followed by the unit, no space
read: 280V
